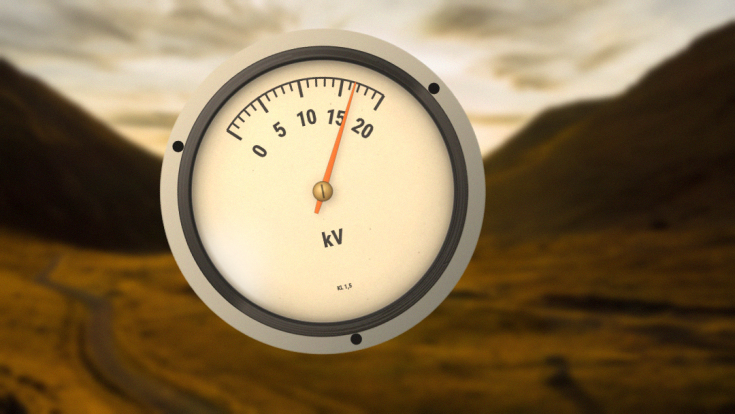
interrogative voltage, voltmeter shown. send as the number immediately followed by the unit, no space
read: 16.5kV
